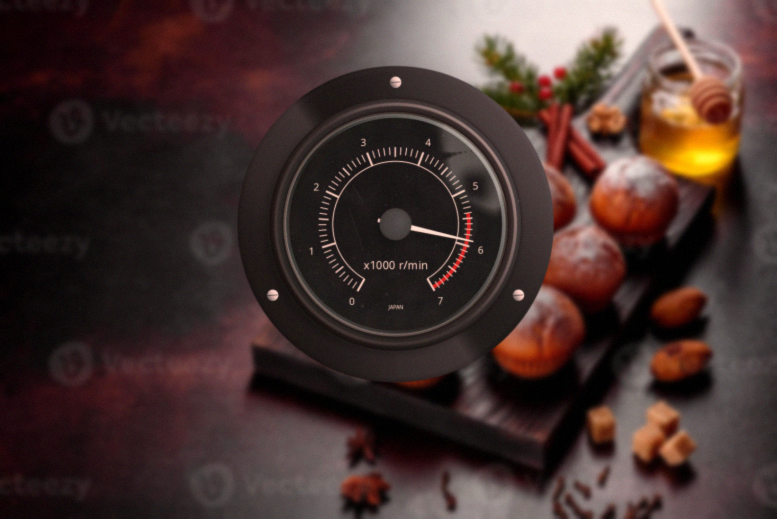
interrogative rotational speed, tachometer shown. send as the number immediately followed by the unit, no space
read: 5900rpm
